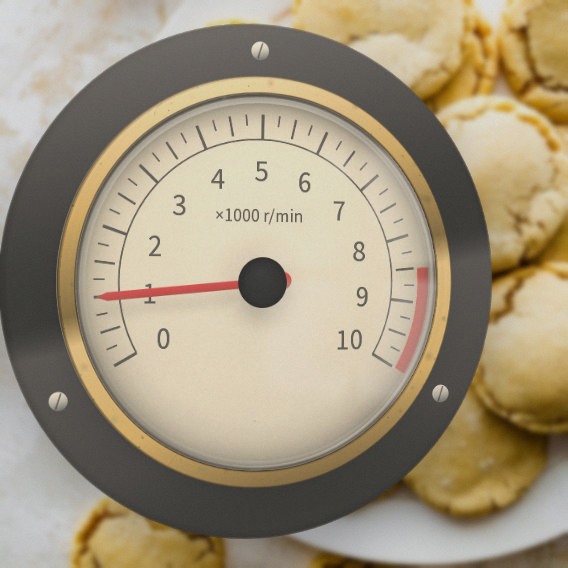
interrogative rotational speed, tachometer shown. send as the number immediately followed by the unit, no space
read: 1000rpm
